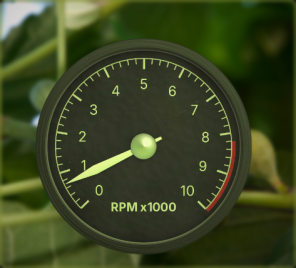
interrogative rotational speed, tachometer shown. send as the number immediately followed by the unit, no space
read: 700rpm
